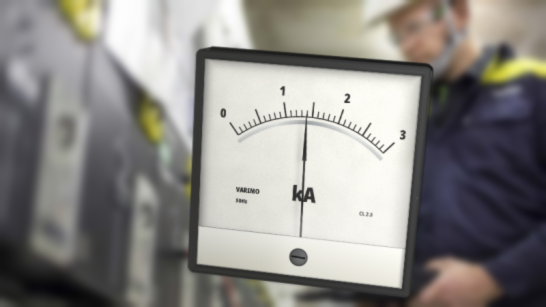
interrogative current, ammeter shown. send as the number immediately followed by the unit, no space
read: 1.4kA
